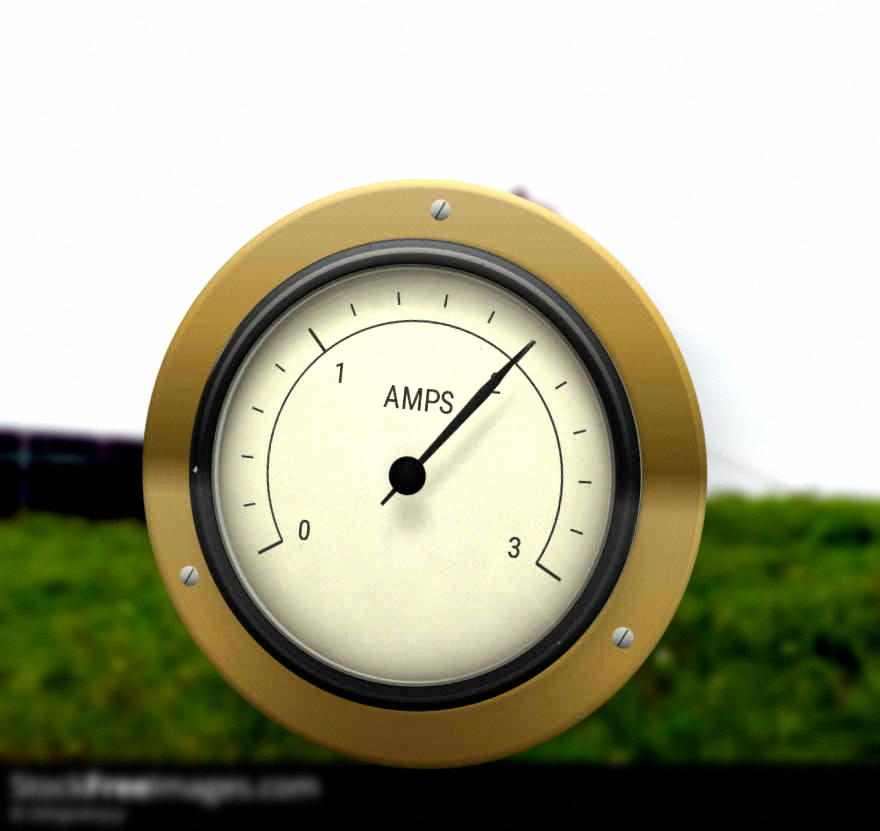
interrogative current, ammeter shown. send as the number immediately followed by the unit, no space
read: 2A
